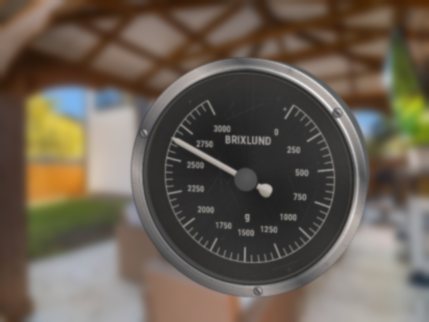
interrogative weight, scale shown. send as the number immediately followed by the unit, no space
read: 2650g
